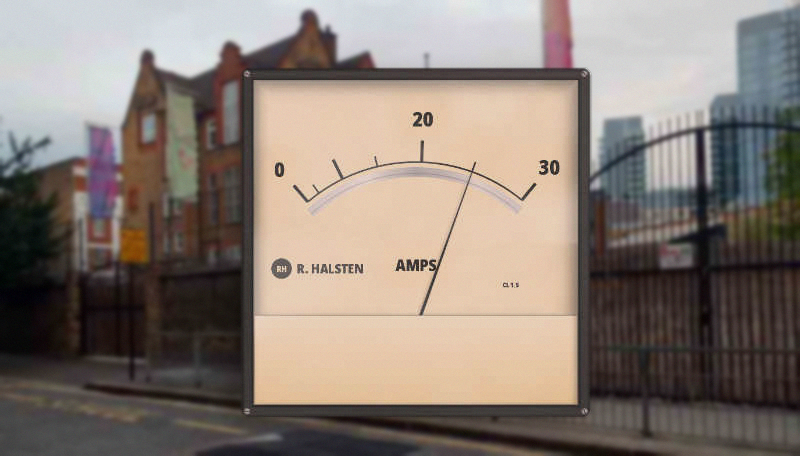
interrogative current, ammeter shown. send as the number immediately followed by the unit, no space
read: 25A
